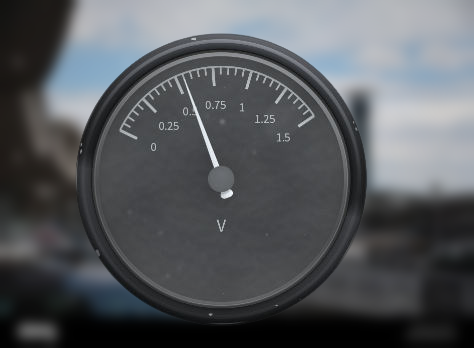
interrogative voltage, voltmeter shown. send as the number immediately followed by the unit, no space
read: 0.55V
